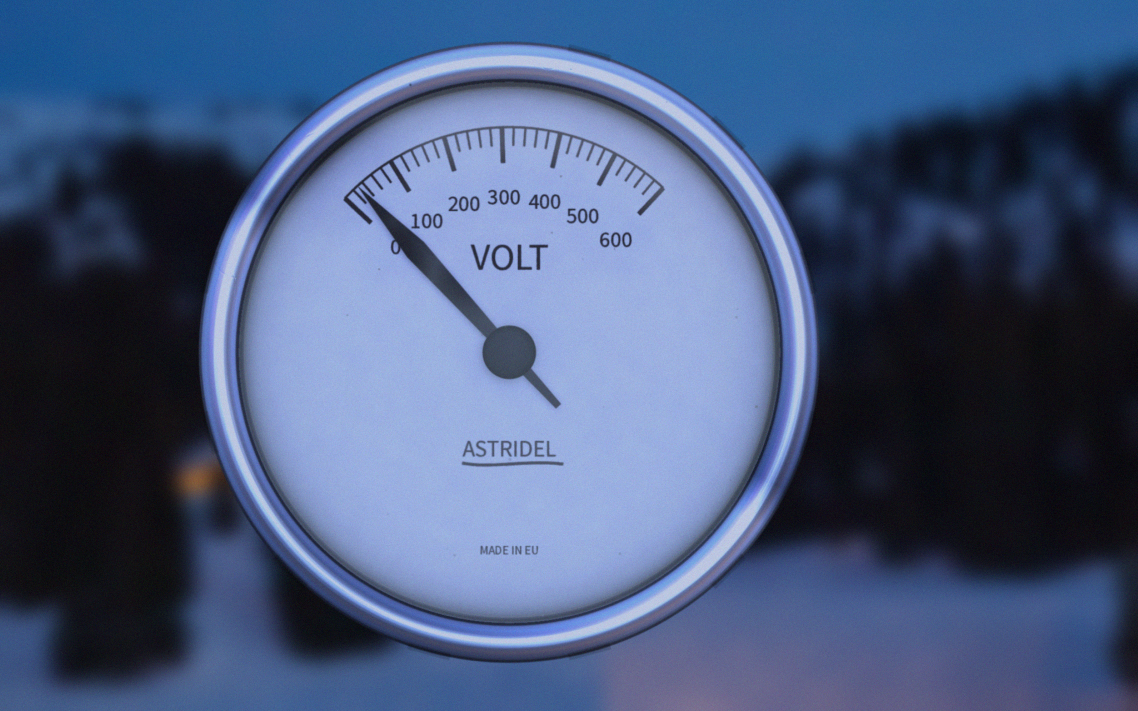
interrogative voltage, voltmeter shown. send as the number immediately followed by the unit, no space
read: 30V
